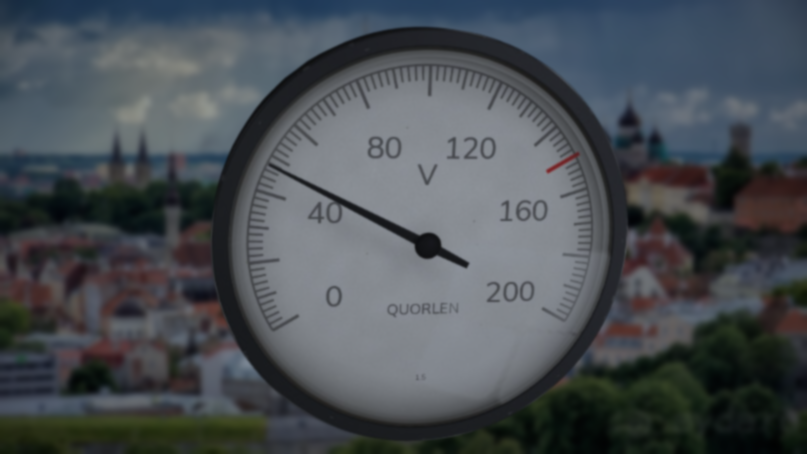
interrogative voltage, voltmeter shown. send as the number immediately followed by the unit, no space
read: 48V
